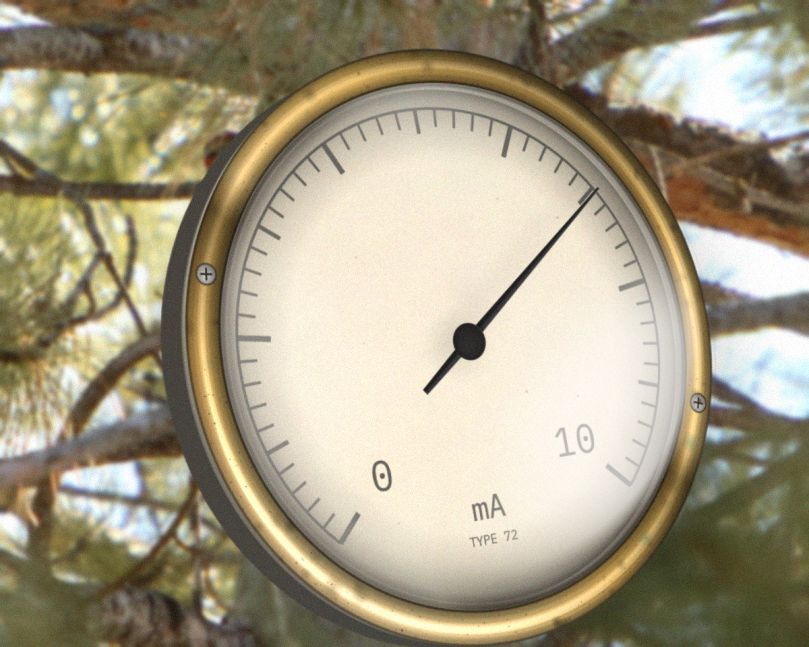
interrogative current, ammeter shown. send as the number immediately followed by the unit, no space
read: 7mA
